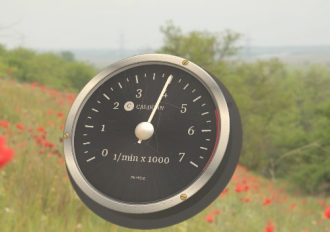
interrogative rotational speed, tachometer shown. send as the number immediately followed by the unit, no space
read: 4000rpm
